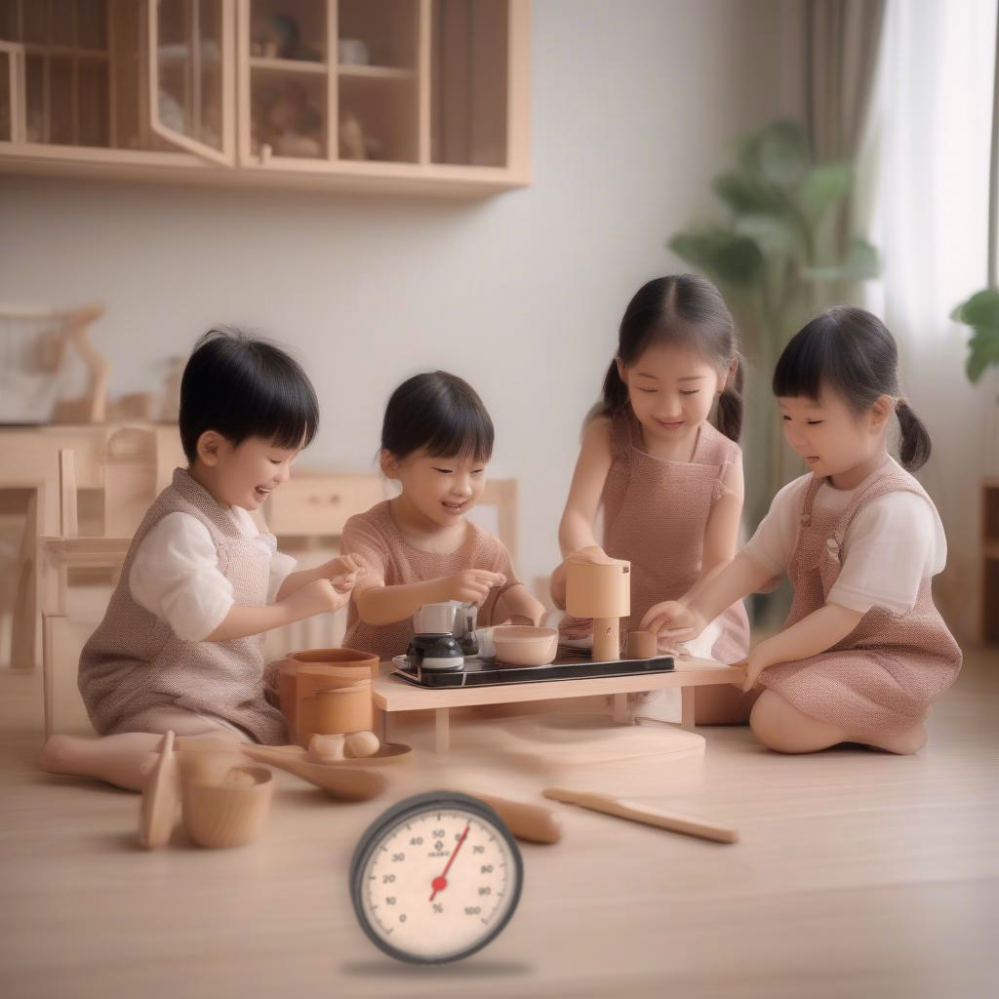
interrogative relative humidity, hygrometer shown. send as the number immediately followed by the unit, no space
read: 60%
